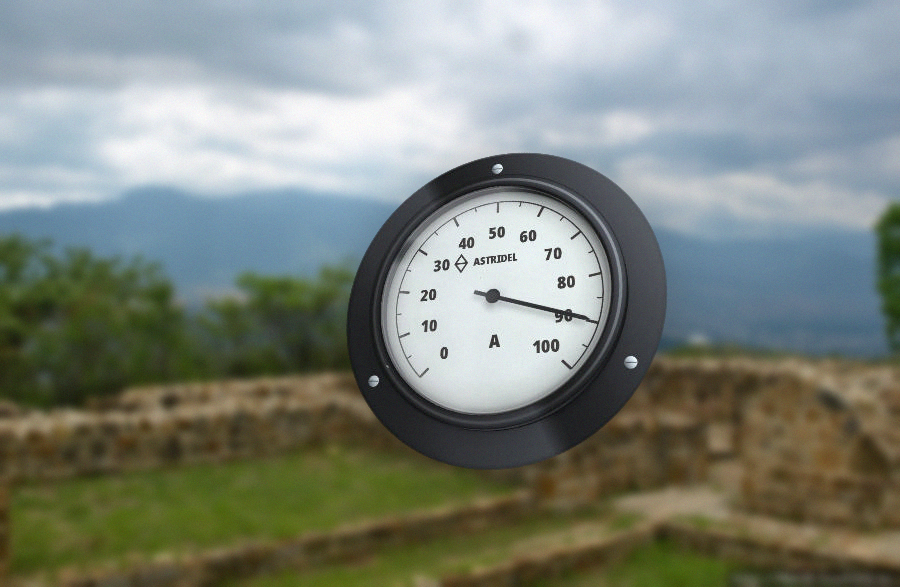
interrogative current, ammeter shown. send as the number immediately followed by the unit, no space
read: 90A
